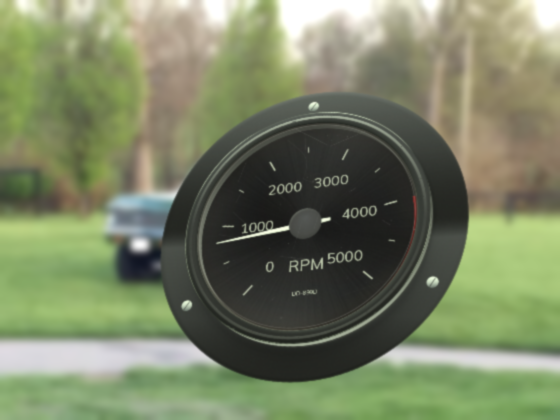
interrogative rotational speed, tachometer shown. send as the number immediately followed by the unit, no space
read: 750rpm
